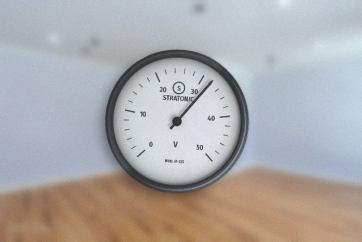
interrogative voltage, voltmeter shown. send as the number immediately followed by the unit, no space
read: 32V
